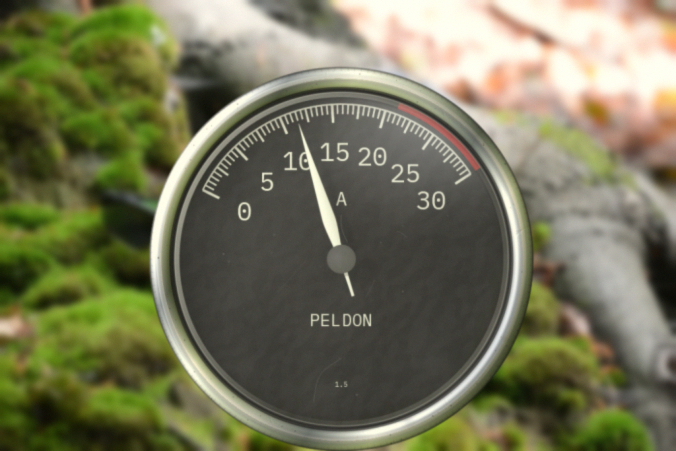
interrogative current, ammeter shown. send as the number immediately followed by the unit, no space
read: 11.5A
